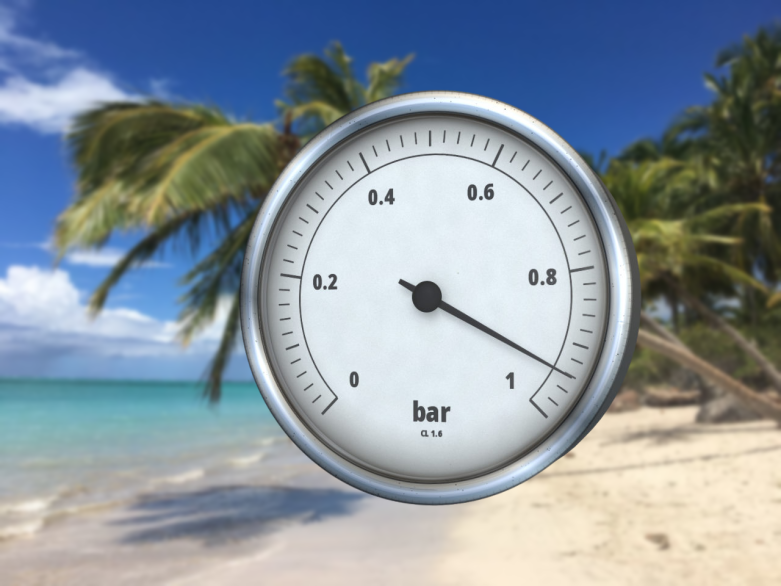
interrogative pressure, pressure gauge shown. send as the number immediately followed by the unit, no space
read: 0.94bar
